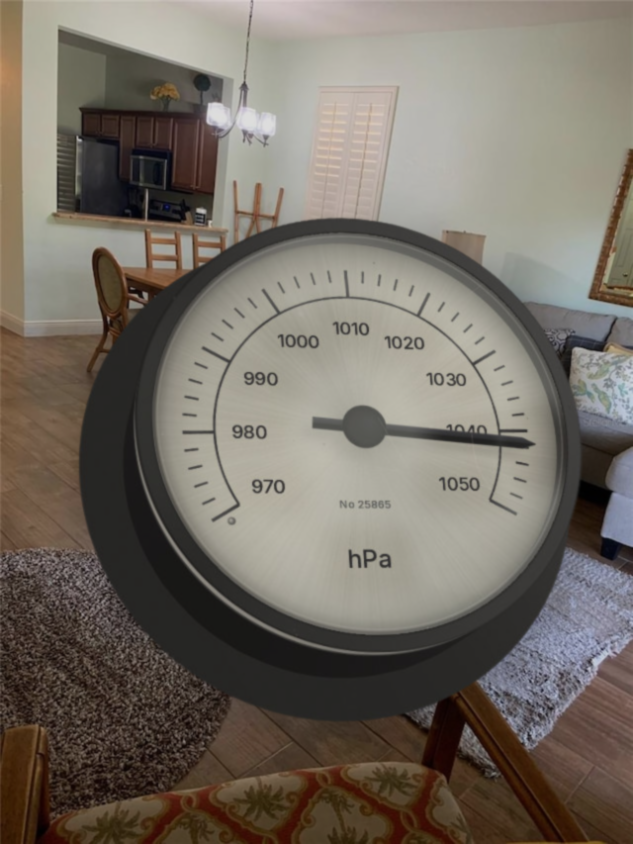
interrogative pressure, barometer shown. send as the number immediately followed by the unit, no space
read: 1042hPa
